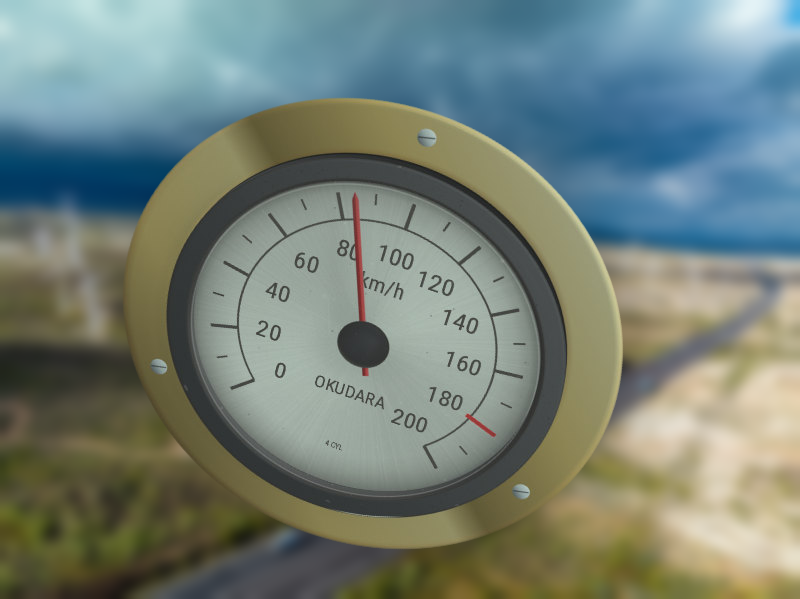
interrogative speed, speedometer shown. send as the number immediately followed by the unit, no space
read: 85km/h
